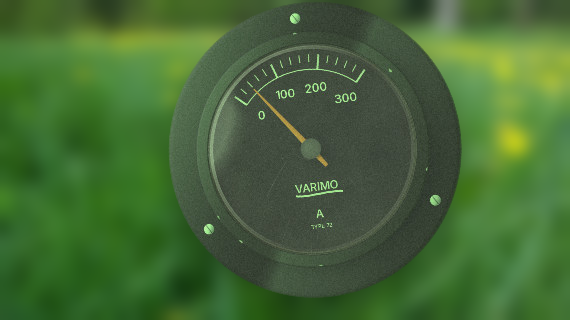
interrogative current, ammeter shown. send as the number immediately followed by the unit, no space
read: 40A
